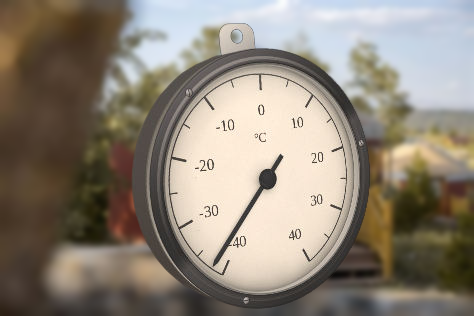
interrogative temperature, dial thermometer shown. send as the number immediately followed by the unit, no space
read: -37.5°C
